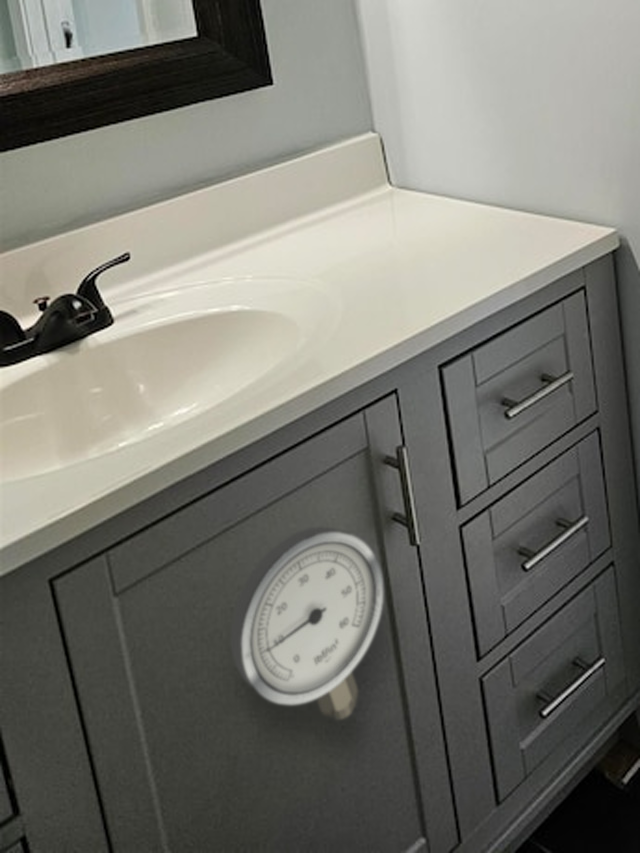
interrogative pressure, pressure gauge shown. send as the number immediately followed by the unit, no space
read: 10psi
